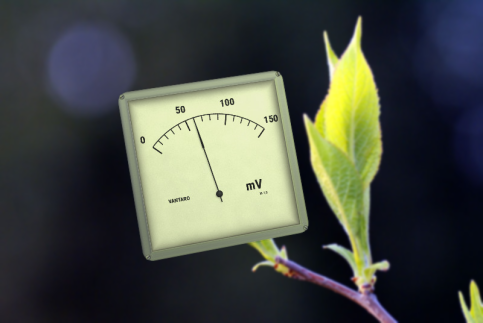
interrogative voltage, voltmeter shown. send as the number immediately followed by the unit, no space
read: 60mV
